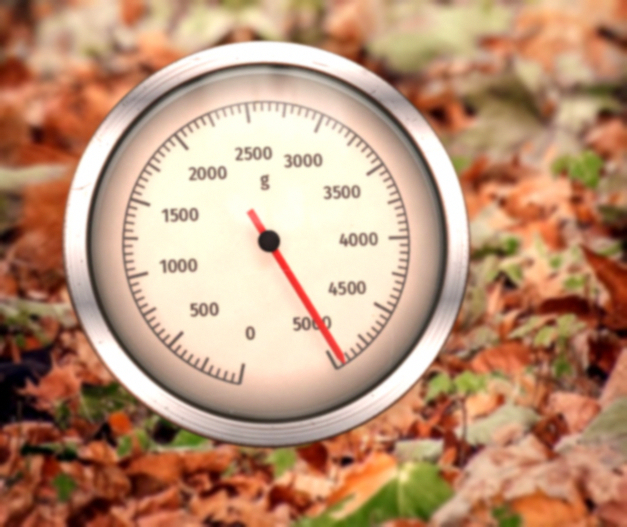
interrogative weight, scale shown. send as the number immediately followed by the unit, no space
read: 4950g
